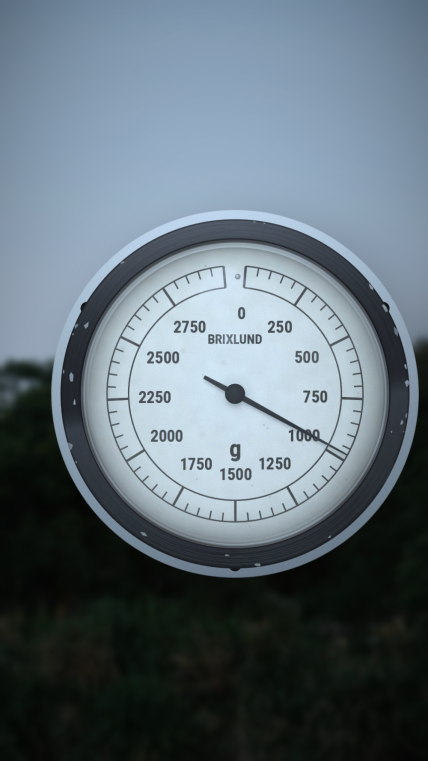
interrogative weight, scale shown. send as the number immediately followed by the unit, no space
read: 975g
